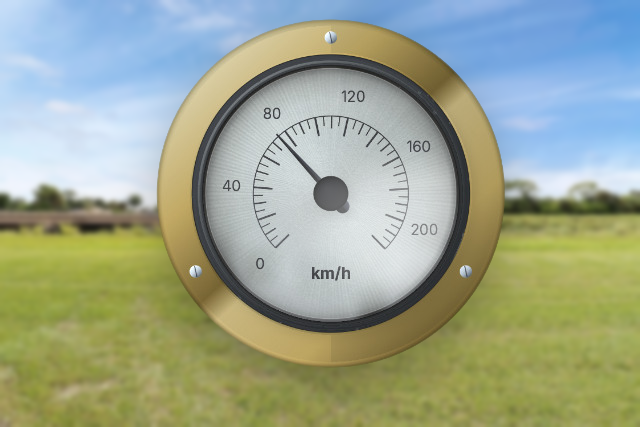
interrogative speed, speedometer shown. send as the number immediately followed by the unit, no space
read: 75km/h
